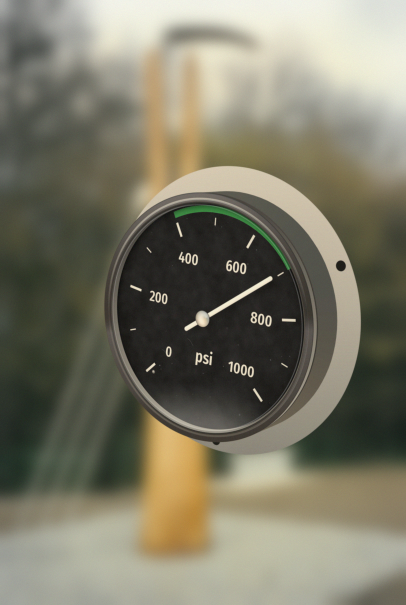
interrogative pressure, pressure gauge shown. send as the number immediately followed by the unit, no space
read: 700psi
